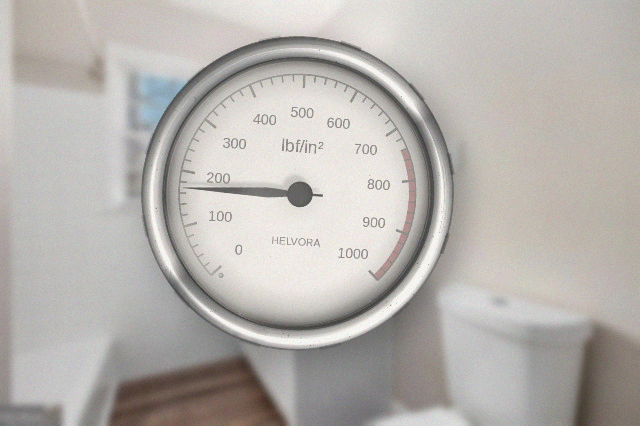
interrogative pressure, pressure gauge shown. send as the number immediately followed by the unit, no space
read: 170psi
